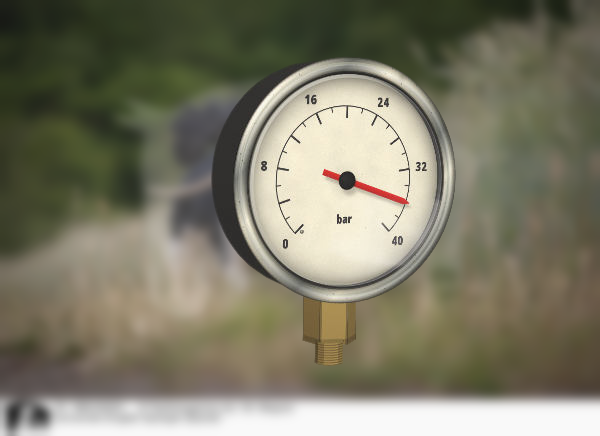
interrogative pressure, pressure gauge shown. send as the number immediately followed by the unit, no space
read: 36bar
